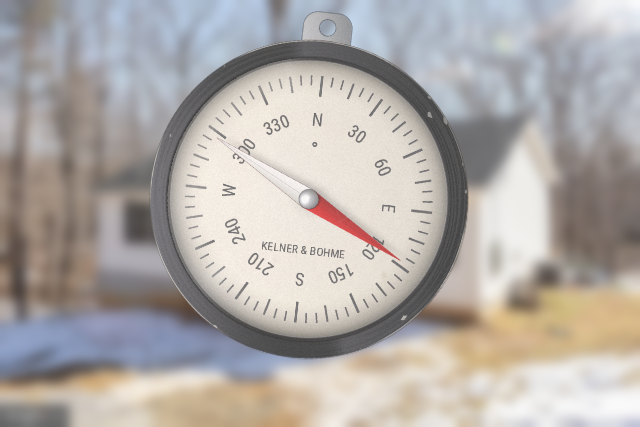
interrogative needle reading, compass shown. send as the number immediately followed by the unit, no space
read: 117.5°
